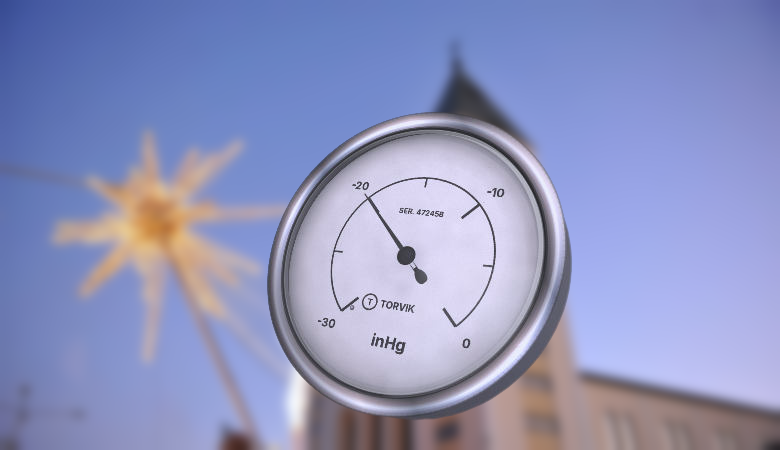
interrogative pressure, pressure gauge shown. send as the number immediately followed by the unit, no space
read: -20inHg
